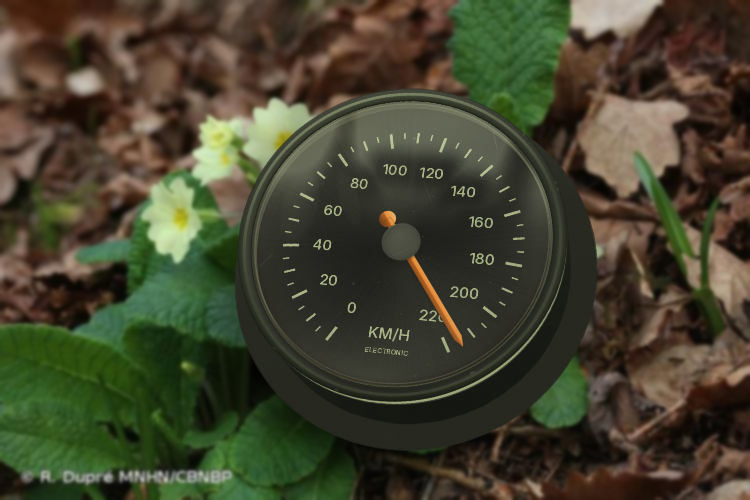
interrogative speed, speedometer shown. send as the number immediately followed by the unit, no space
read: 215km/h
